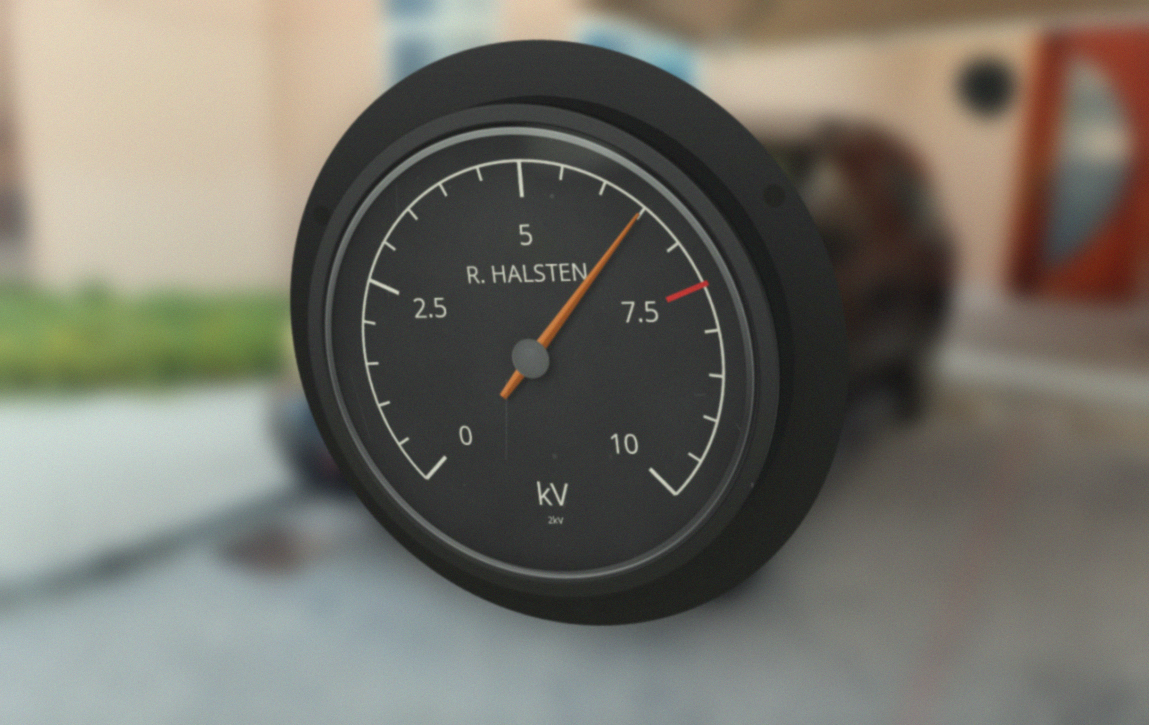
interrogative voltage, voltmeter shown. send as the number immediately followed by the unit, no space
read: 6.5kV
